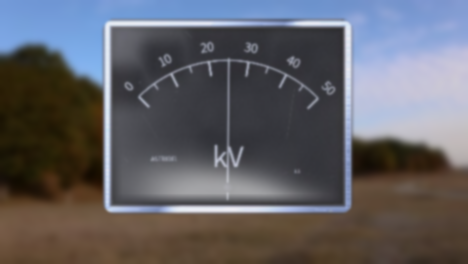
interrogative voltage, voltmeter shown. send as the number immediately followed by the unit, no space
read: 25kV
